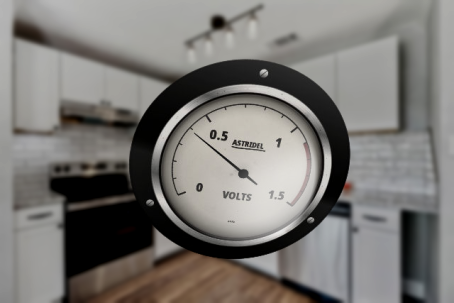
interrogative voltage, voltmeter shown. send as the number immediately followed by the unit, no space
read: 0.4V
